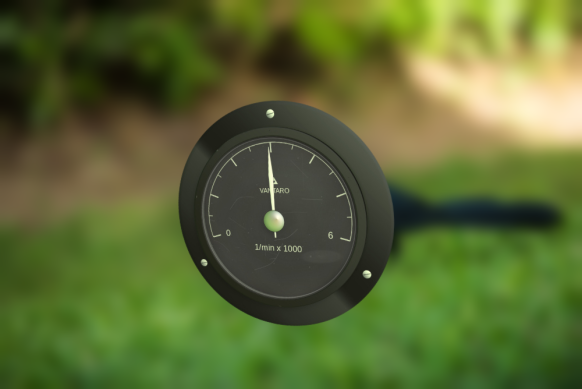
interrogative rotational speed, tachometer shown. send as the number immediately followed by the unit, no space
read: 3000rpm
